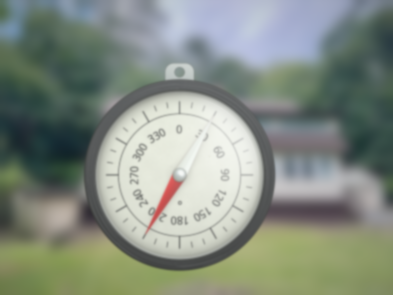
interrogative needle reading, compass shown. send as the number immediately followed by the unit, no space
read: 210°
